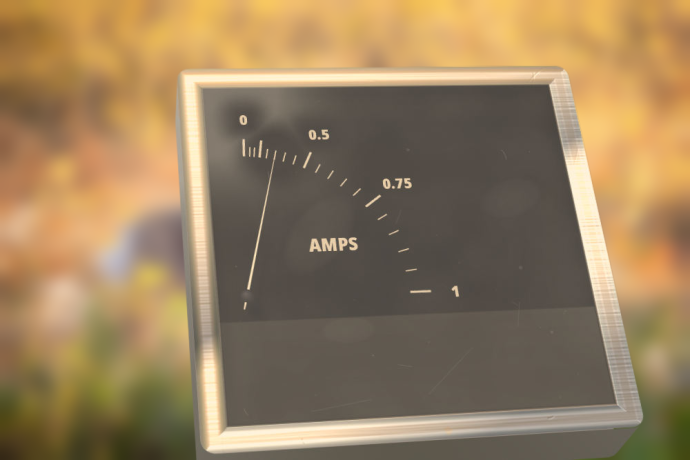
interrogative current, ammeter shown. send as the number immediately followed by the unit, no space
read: 0.35A
